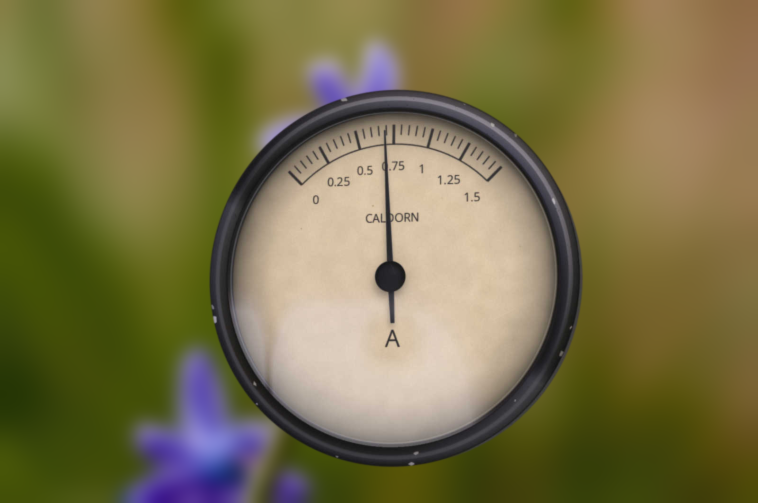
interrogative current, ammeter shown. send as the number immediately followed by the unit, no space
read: 0.7A
